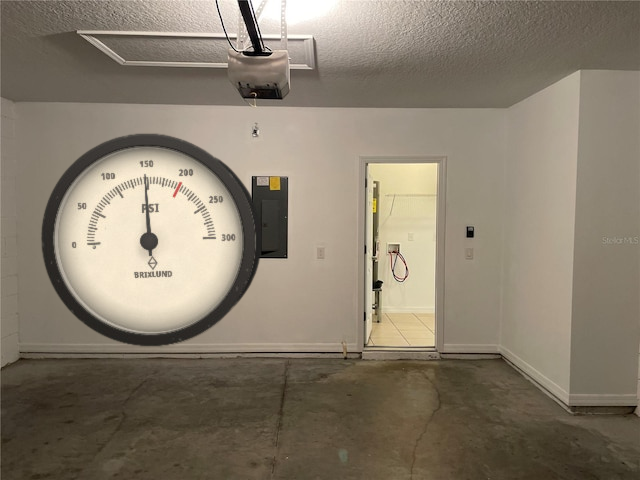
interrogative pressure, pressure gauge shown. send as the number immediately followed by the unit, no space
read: 150psi
